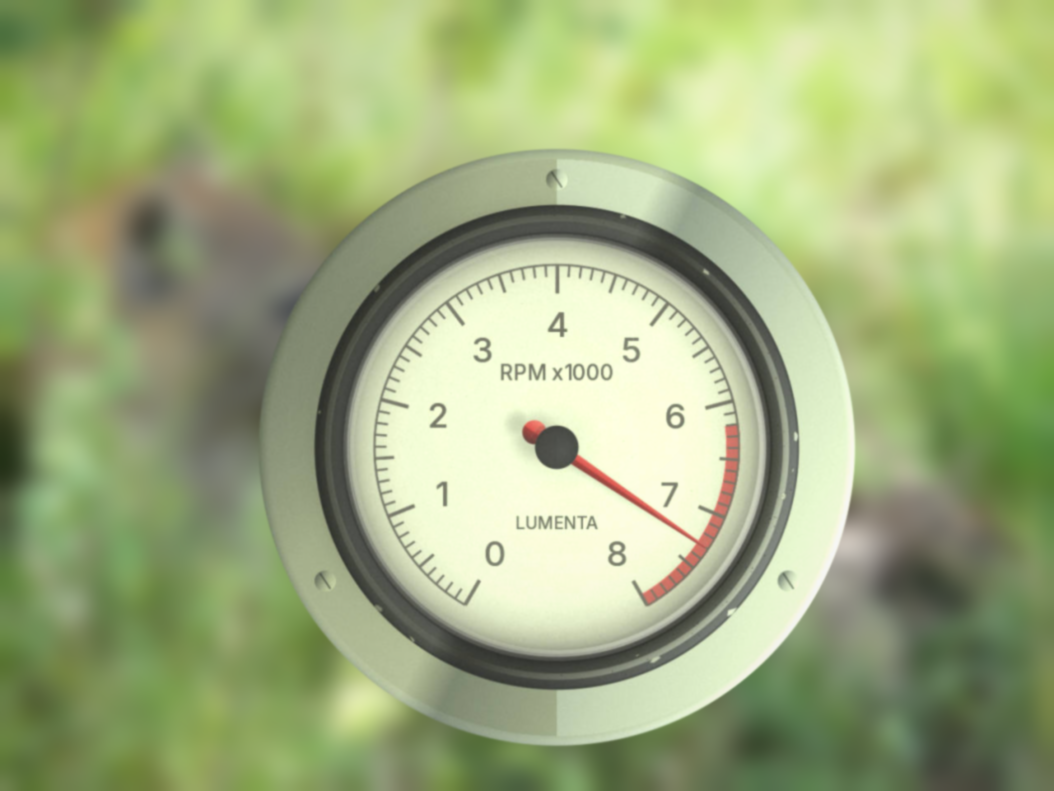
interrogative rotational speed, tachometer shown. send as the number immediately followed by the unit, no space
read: 7300rpm
